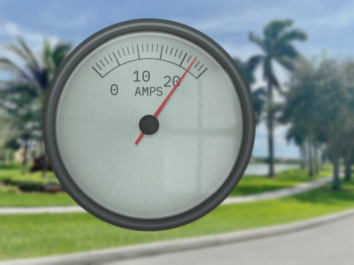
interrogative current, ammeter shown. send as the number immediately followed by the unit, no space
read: 22A
